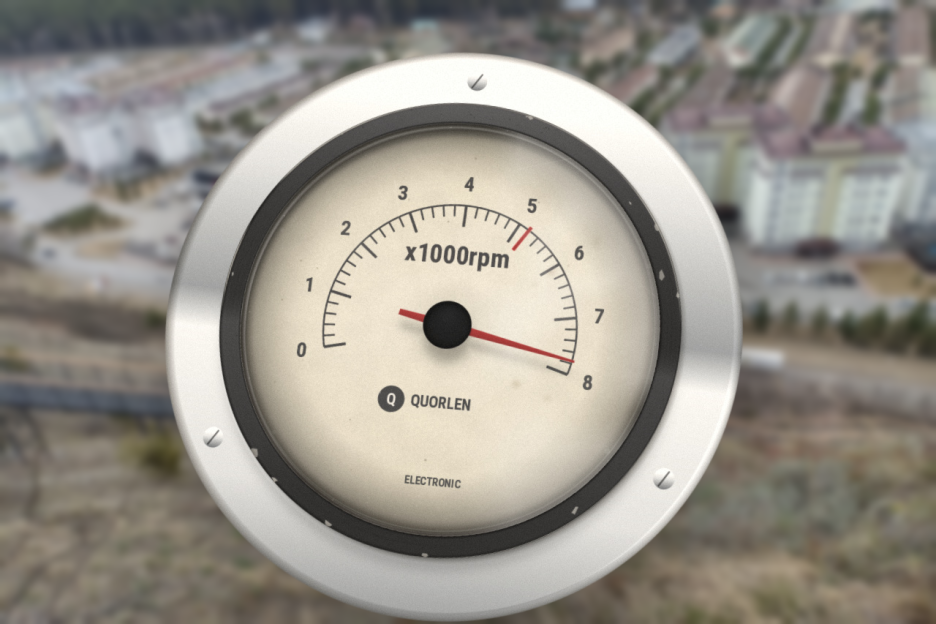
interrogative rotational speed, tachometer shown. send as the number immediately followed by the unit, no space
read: 7800rpm
